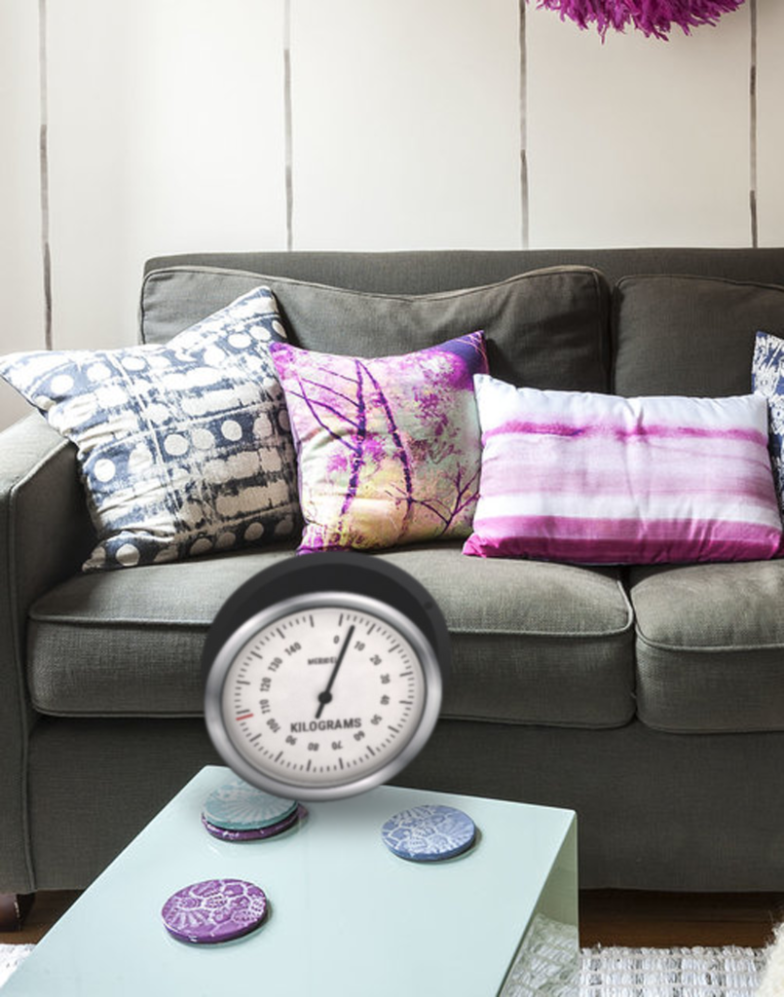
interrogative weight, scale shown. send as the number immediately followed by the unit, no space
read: 4kg
